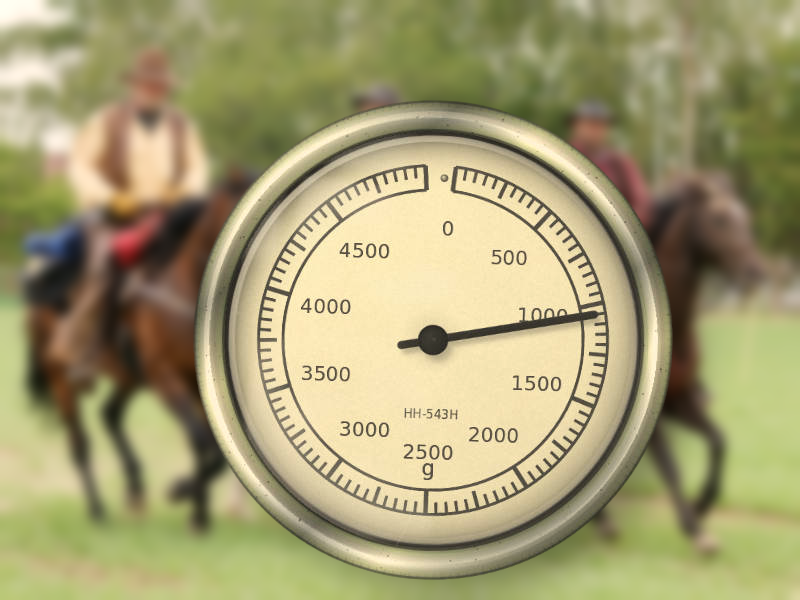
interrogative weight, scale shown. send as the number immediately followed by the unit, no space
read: 1050g
